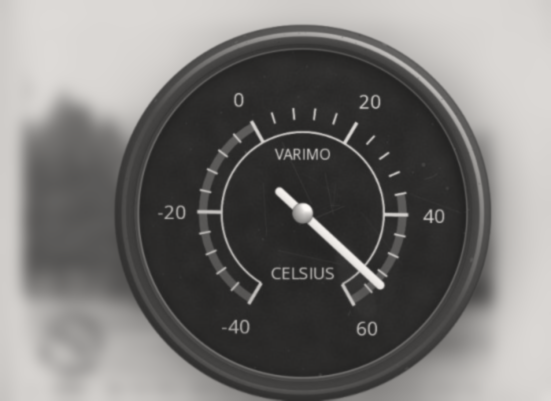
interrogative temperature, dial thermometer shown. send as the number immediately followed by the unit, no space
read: 54°C
